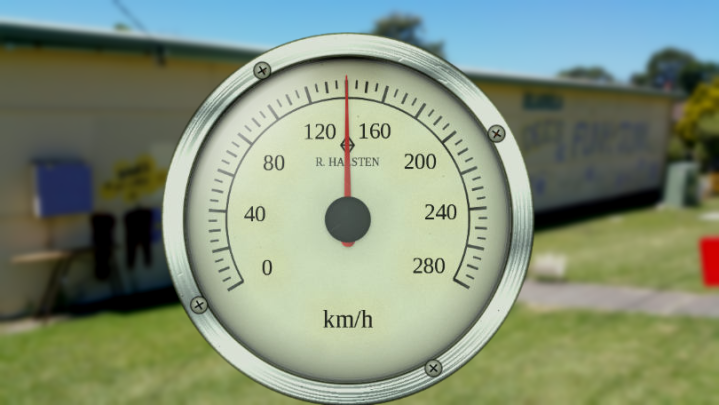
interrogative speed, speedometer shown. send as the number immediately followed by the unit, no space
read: 140km/h
